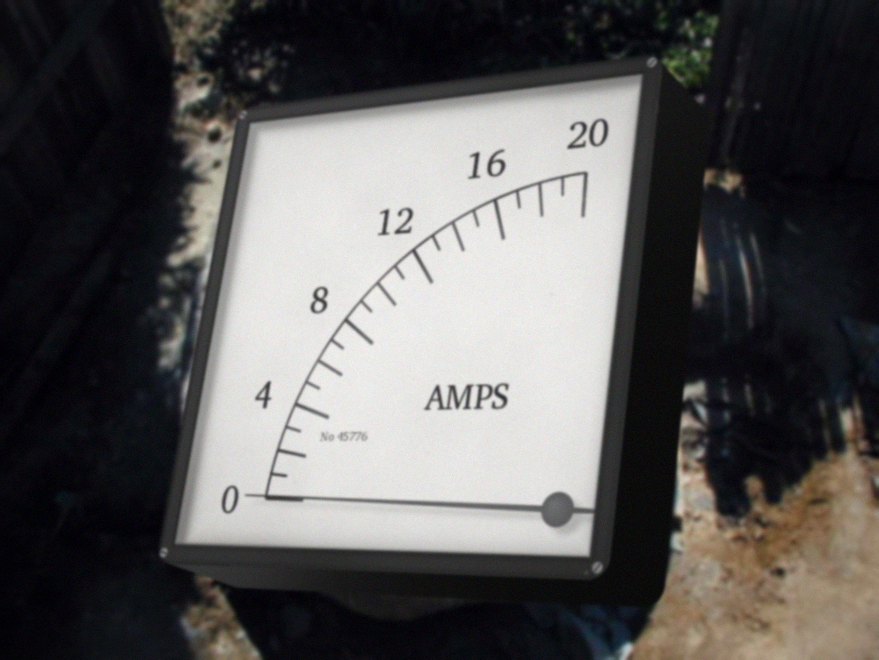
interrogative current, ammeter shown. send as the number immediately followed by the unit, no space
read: 0A
